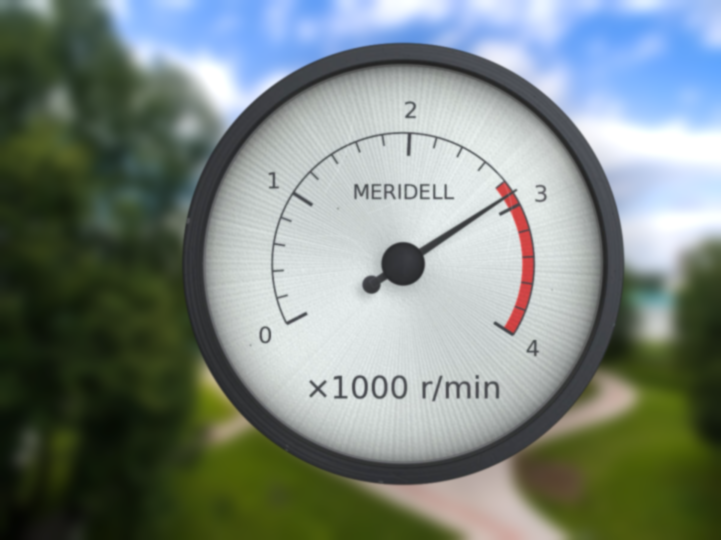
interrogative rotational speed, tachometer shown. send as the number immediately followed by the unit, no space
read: 2900rpm
